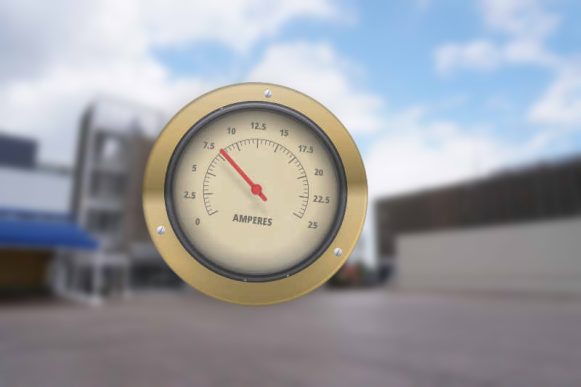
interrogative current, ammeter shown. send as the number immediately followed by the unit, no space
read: 8A
